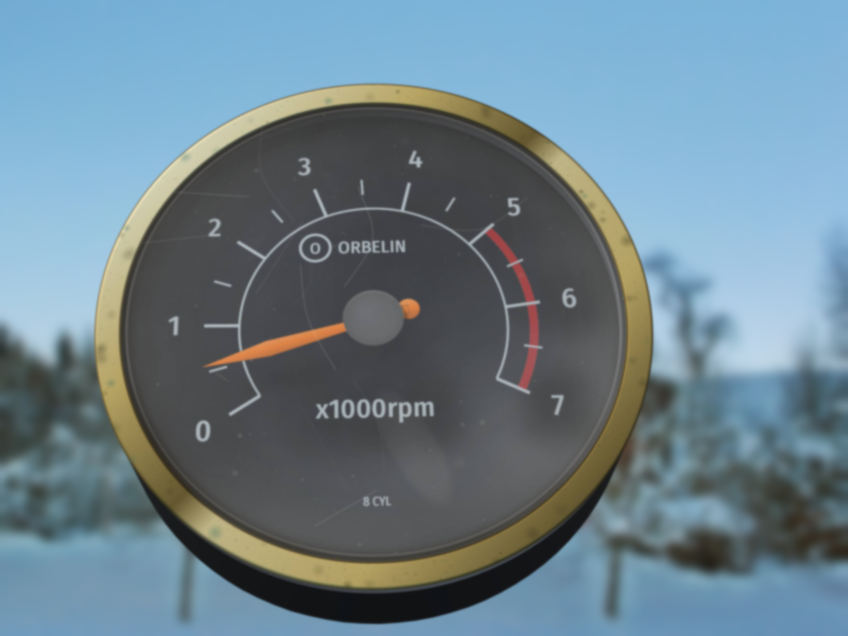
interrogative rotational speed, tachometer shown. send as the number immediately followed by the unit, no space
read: 500rpm
